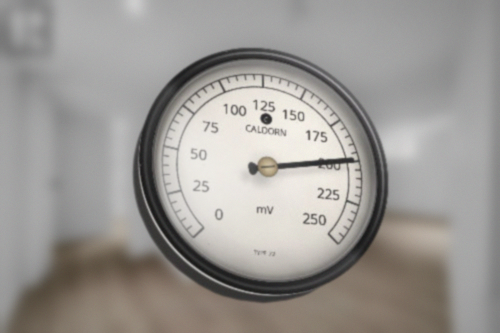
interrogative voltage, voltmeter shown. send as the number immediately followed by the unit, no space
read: 200mV
